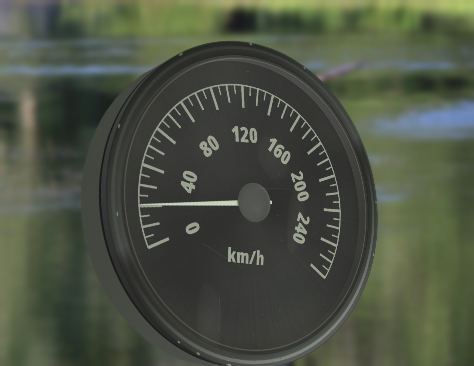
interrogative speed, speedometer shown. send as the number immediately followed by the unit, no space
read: 20km/h
